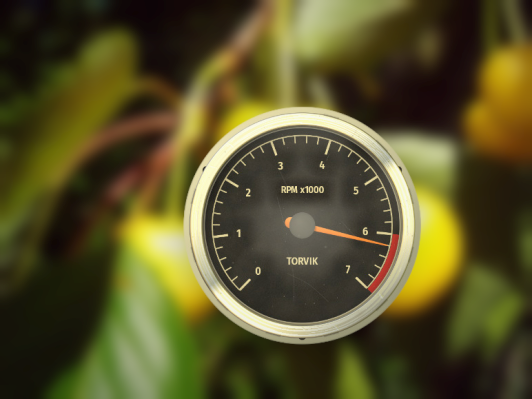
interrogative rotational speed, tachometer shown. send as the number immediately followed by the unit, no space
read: 6200rpm
